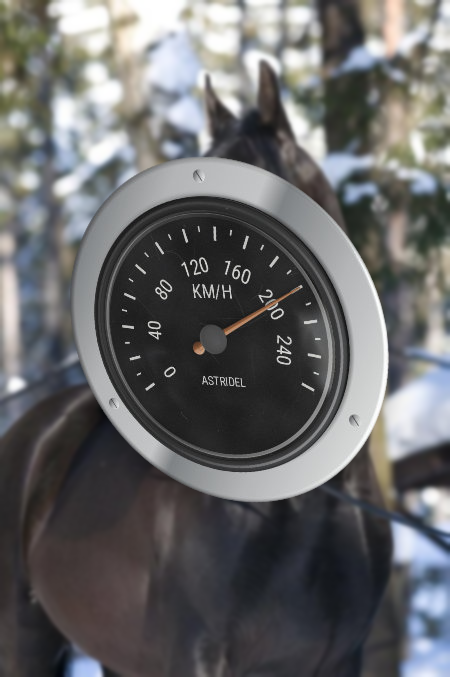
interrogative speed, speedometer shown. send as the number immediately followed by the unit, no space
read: 200km/h
